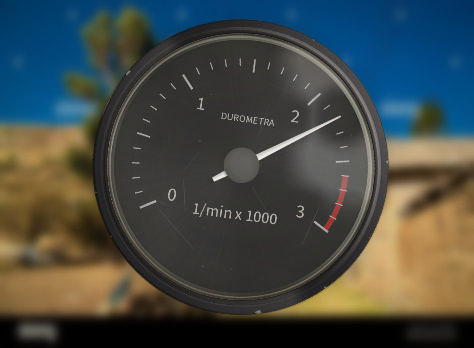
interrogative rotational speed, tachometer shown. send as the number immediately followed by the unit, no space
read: 2200rpm
